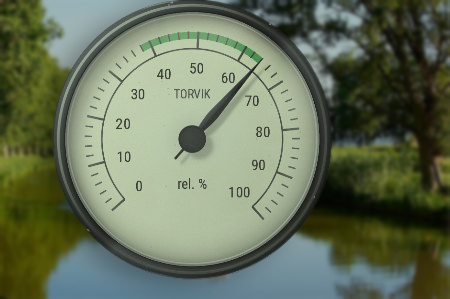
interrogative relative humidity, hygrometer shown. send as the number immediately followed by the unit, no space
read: 64%
